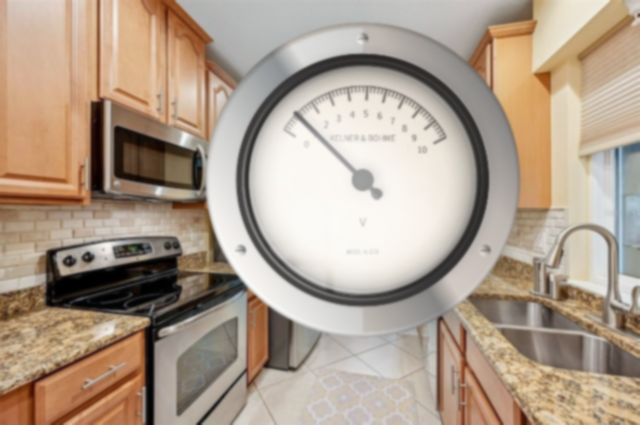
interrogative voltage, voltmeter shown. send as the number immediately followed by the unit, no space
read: 1V
